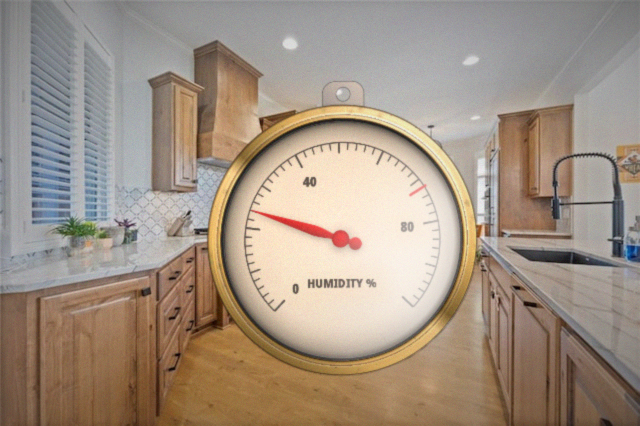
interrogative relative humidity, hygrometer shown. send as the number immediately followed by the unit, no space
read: 24%
